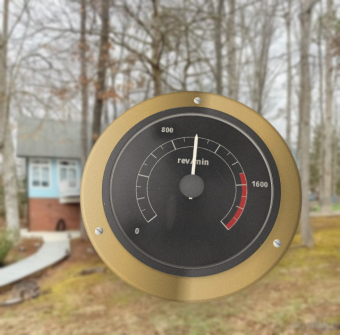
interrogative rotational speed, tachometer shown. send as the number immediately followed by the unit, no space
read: 1000rpm
